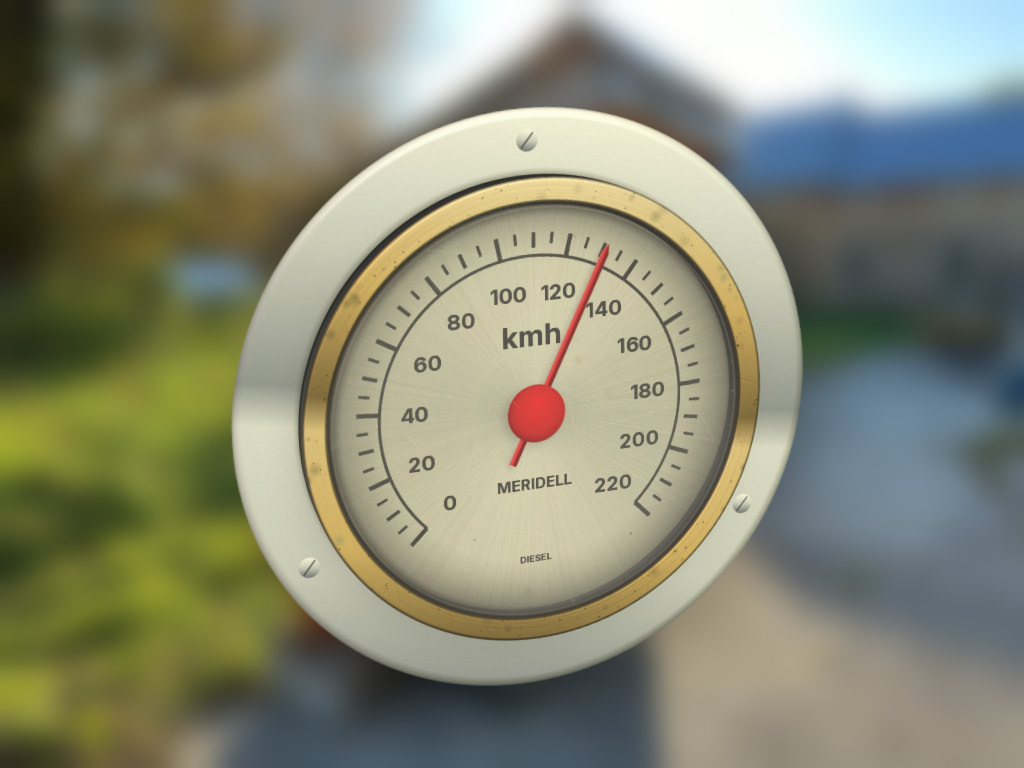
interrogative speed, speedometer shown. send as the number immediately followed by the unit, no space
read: 130km/h
